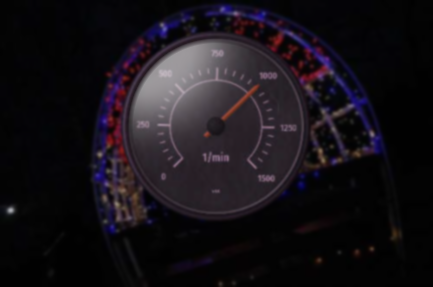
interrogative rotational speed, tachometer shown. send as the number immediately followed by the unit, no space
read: 1000rpm
